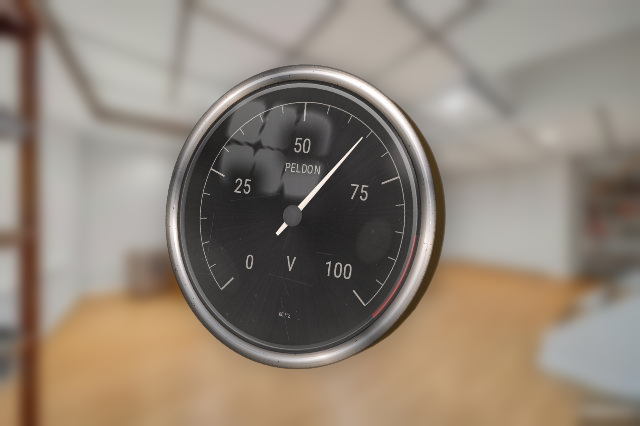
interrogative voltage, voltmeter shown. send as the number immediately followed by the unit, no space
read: 65V
